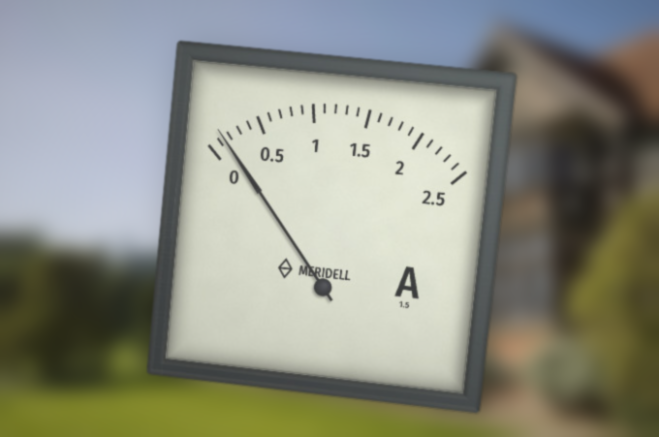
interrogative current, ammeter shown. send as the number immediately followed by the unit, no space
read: 0.15A
